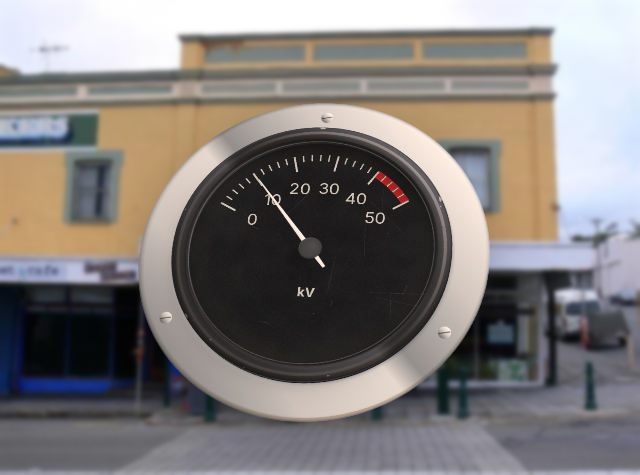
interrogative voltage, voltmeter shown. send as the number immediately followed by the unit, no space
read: 10kV
